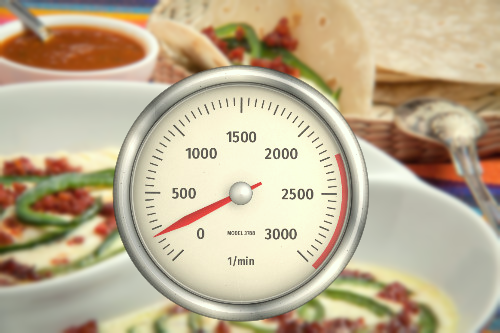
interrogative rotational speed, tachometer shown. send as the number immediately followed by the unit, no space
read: 200rpm
